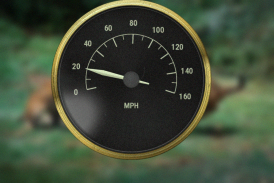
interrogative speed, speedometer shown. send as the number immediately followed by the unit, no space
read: 20mph
